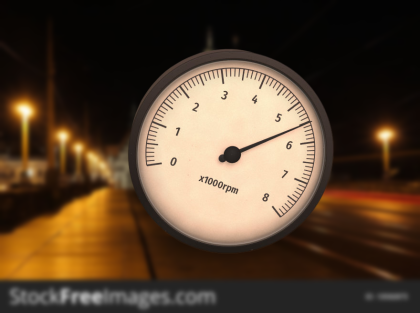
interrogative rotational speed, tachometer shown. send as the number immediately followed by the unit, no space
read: 5500rpm
